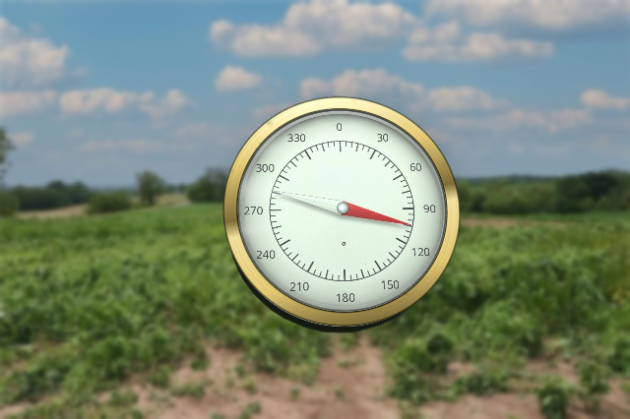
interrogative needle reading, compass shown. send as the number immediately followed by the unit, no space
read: 105°
